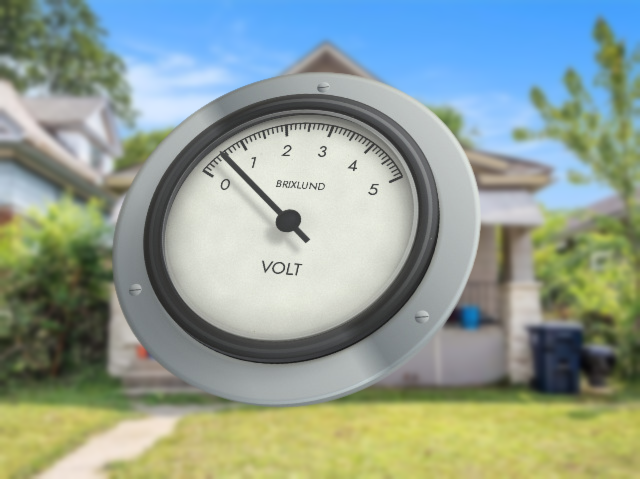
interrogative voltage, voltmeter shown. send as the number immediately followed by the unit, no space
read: 0.5V
